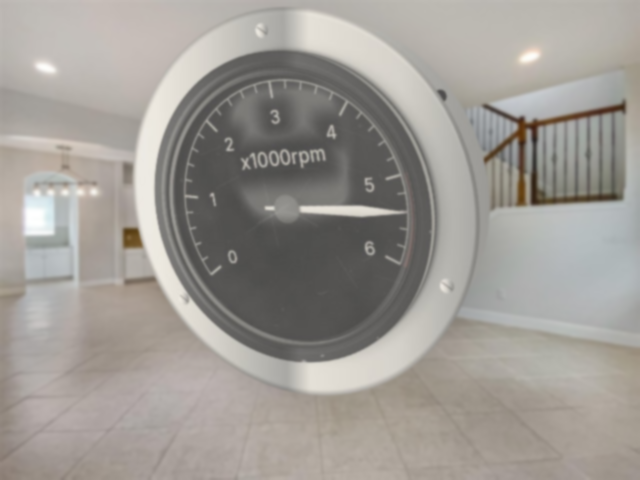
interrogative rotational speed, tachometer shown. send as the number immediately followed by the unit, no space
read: 5400rpm
